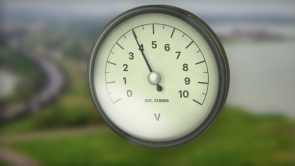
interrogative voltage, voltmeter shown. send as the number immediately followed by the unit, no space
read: 4V
